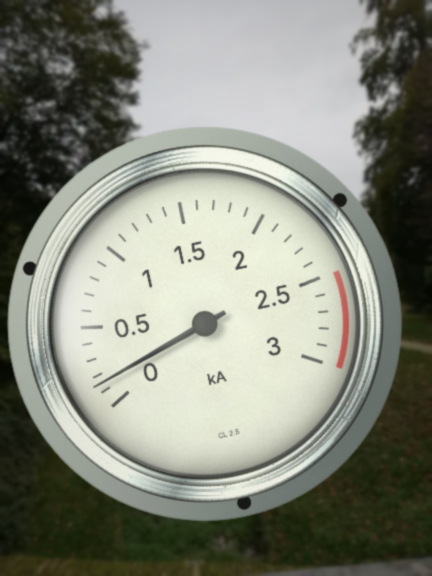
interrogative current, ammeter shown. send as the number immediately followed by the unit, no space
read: 0.15kA
